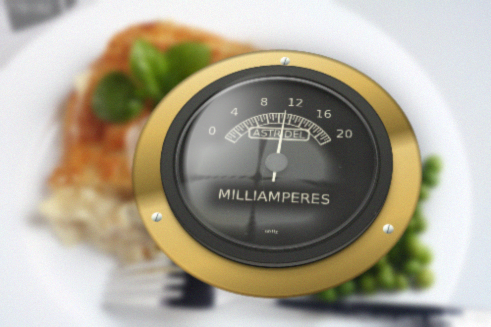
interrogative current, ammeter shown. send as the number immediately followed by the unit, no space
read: 11mA
